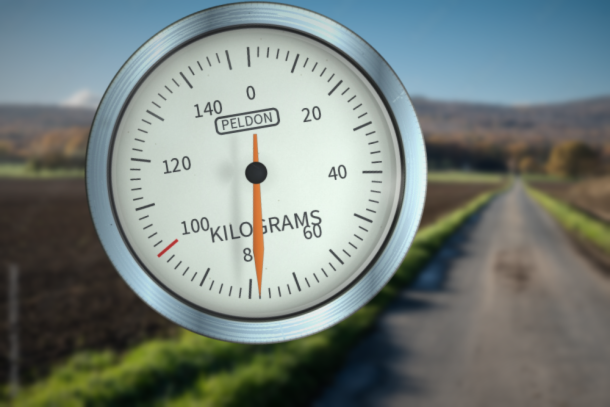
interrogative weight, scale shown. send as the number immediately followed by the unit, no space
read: 78kg
